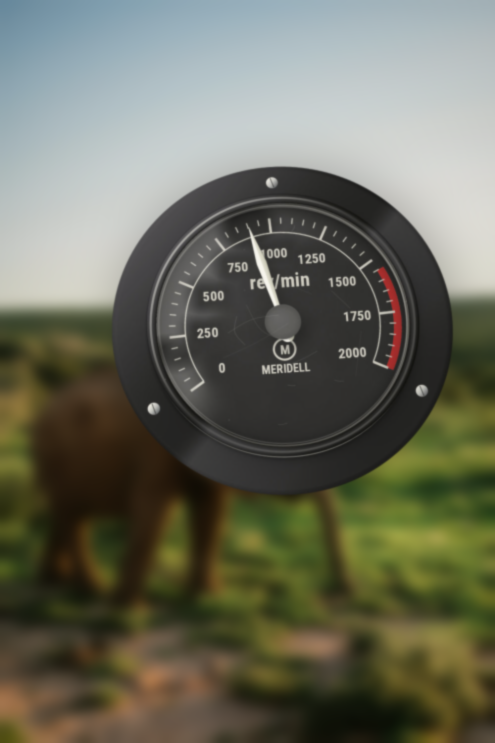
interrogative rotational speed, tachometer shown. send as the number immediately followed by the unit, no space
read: 900rpm
